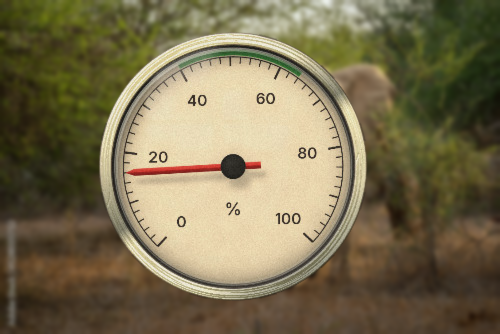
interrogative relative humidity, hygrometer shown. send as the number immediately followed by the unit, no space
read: 16%
